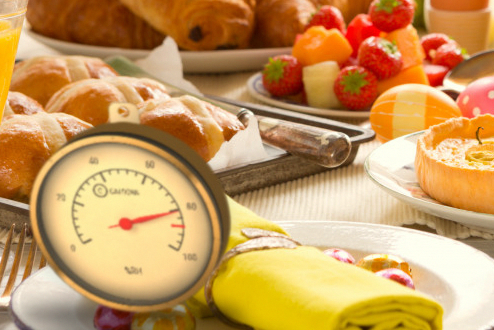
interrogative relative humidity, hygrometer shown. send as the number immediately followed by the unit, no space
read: 80%
